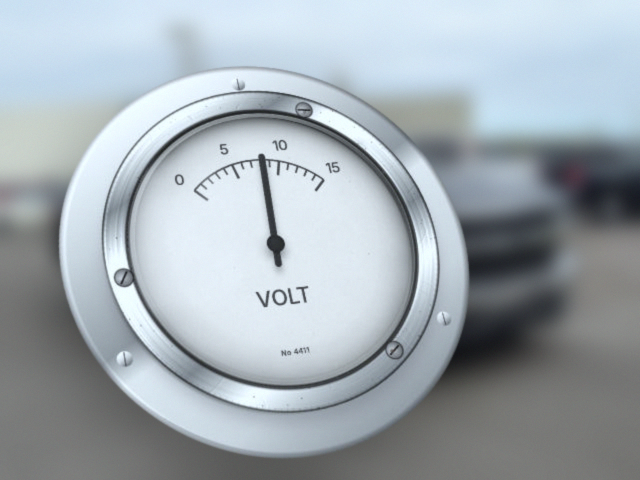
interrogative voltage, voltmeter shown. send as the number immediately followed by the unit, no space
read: 8V
